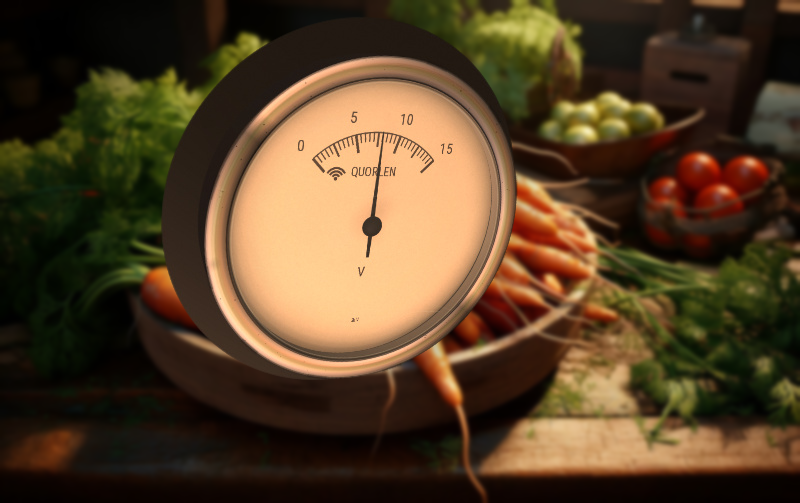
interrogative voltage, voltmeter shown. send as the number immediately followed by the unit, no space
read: 7.5V
